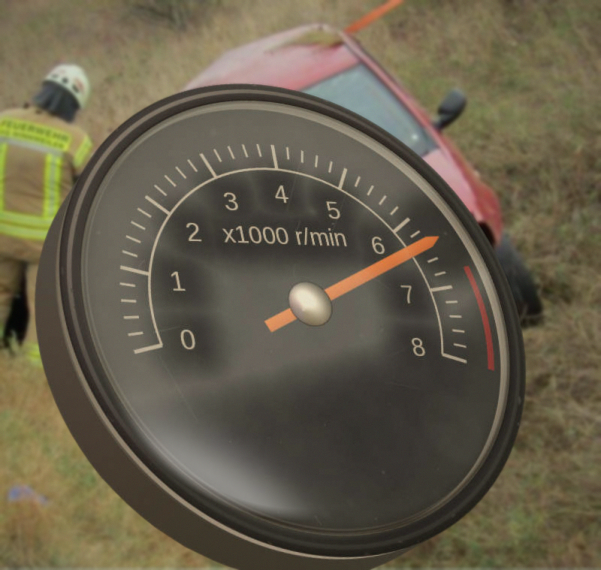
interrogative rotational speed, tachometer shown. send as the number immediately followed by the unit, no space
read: 6400rpm
